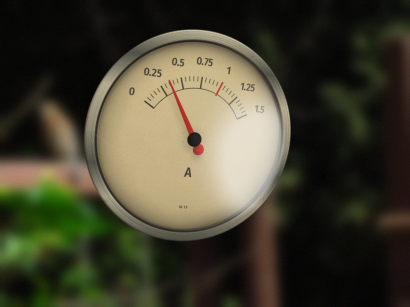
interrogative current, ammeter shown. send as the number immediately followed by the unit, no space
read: 0.35A
